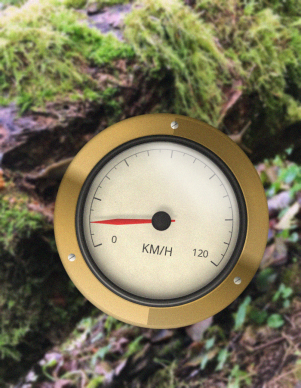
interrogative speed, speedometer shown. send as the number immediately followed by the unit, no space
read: 10km/h
